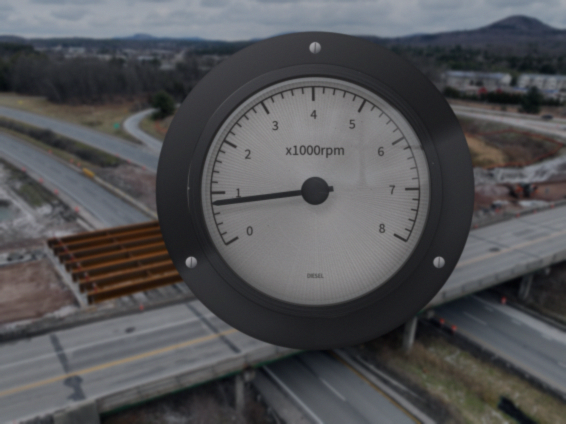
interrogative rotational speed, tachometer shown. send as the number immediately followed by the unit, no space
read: 800rpm
